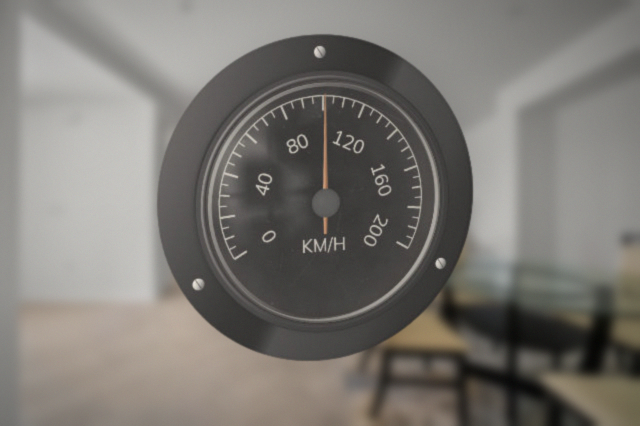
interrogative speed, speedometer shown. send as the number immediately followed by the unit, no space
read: 100km/h
